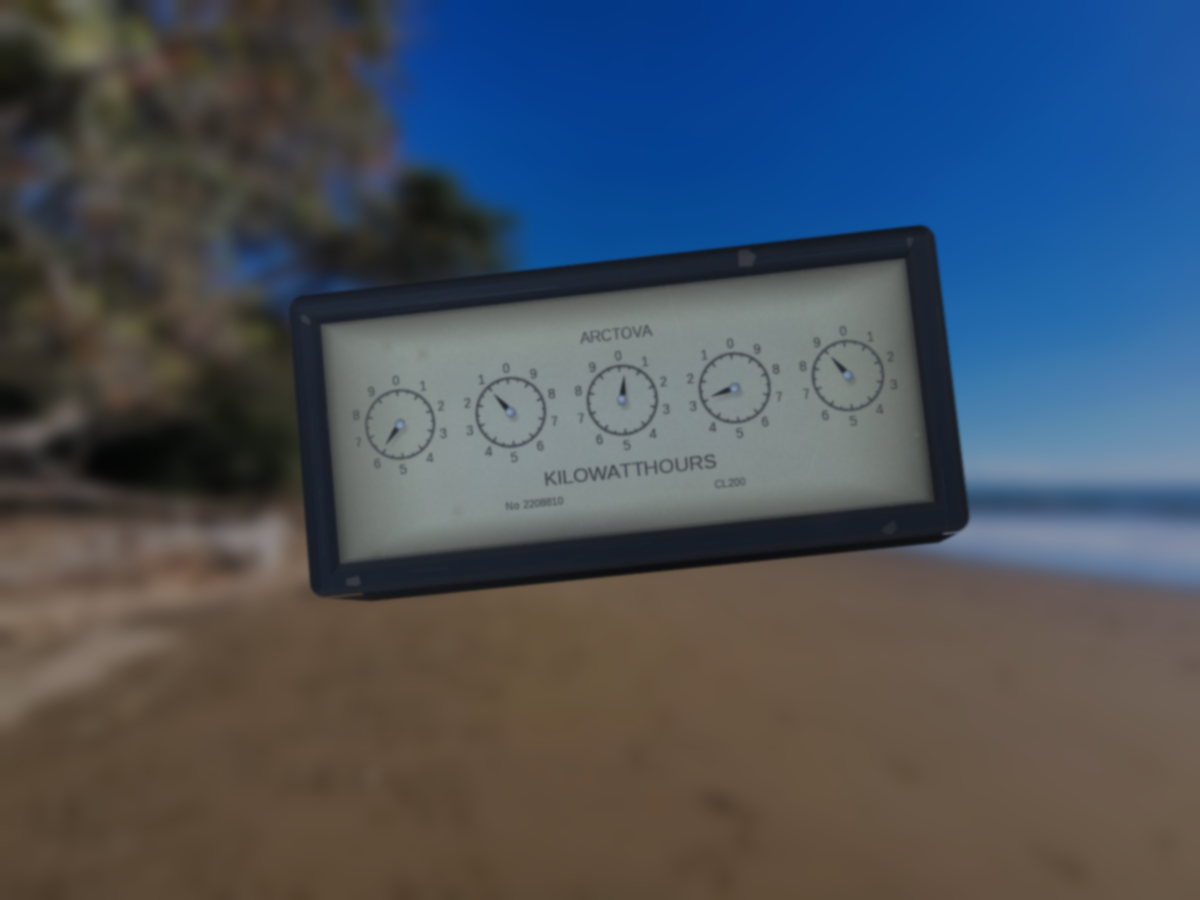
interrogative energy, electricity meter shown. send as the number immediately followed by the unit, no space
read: 61029kWh
